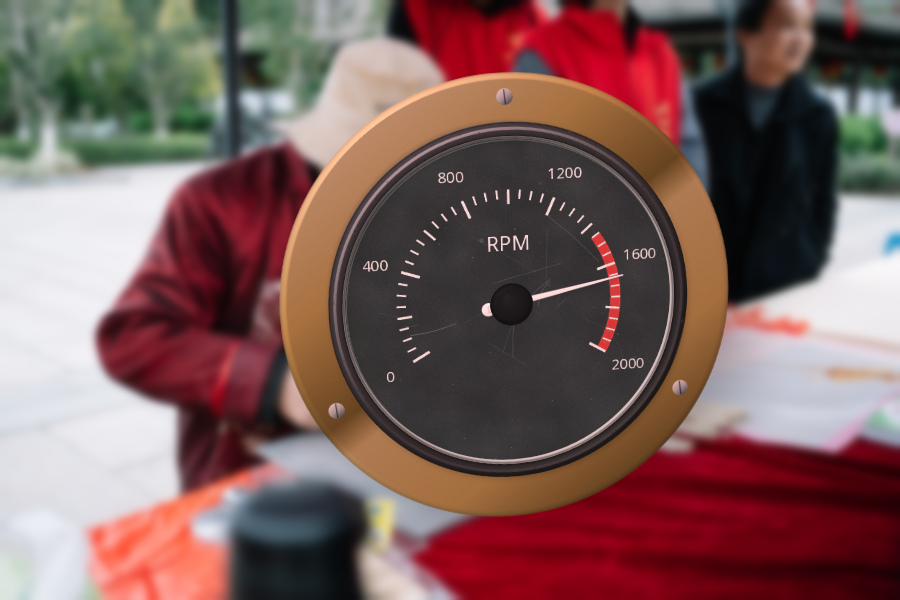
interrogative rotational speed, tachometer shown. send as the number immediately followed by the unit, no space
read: 1650rpm
